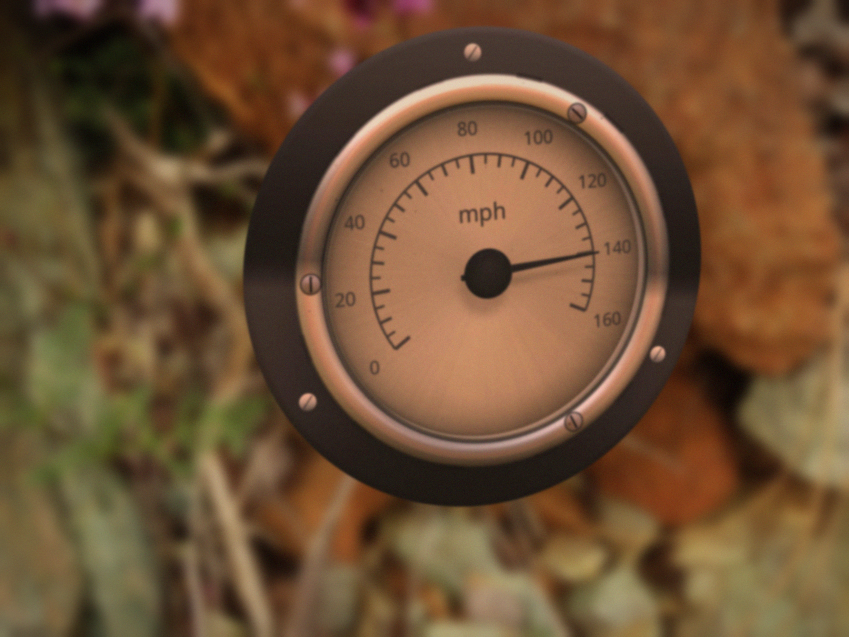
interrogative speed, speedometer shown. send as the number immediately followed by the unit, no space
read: 140mph
